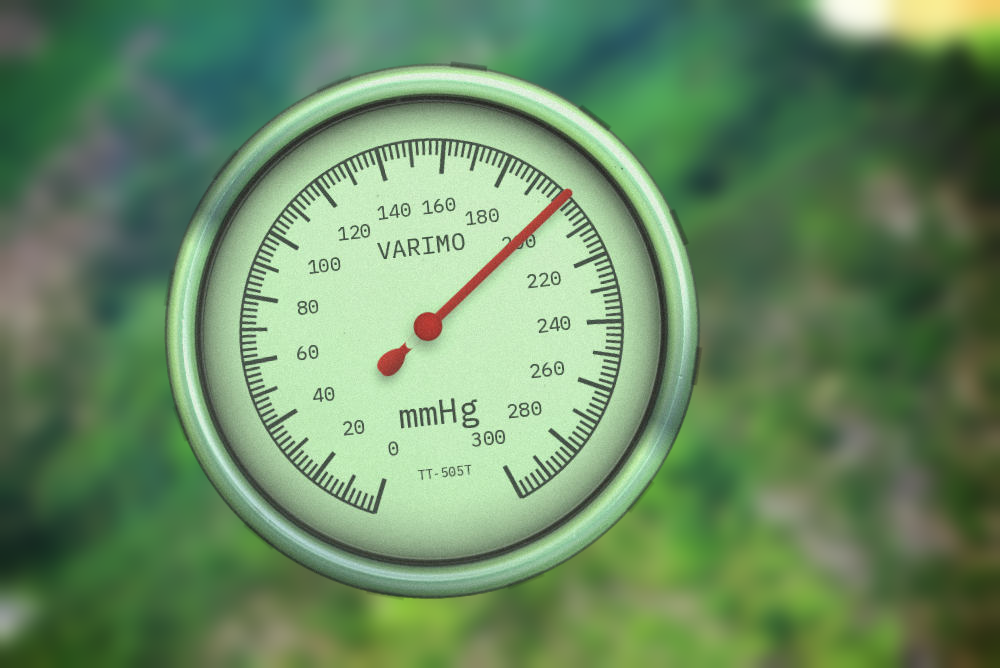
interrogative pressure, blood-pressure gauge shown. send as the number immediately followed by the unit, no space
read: 200mmHg
